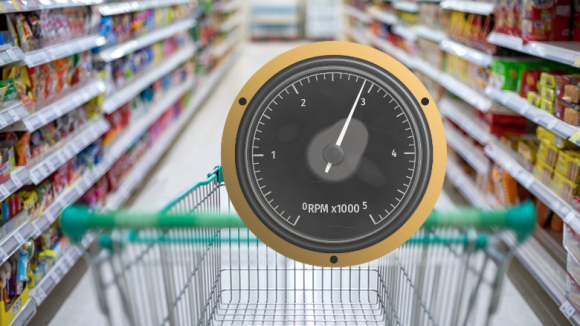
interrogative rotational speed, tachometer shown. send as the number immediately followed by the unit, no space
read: 2900rpm
